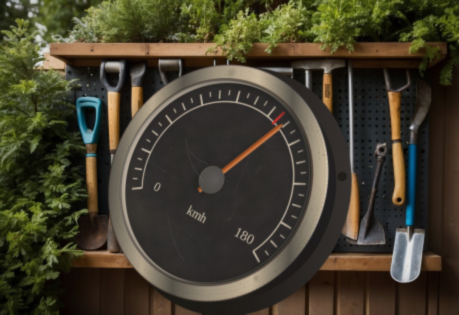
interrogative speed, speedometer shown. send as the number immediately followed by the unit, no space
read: 110km/h
